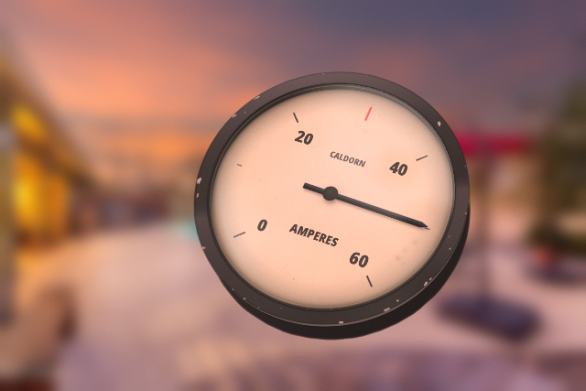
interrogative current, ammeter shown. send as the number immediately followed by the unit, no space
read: 50A
